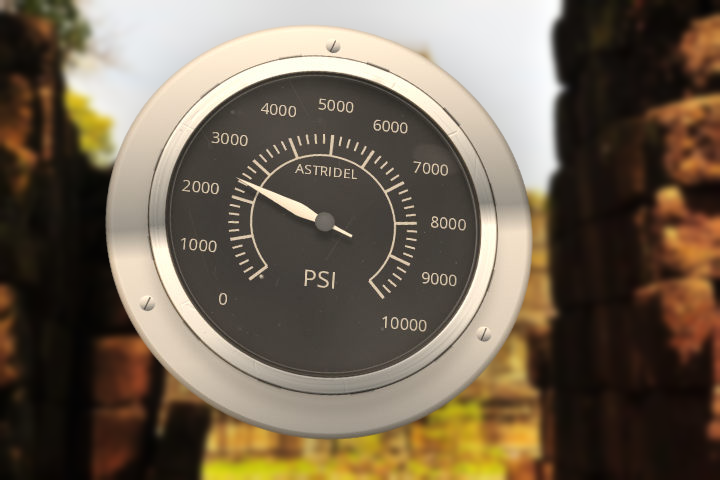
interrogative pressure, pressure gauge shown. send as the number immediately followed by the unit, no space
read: 2400psi
